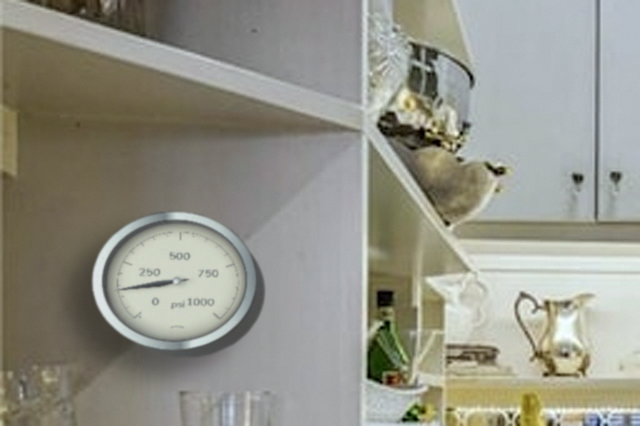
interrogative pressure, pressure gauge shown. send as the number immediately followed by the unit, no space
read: 125psi
